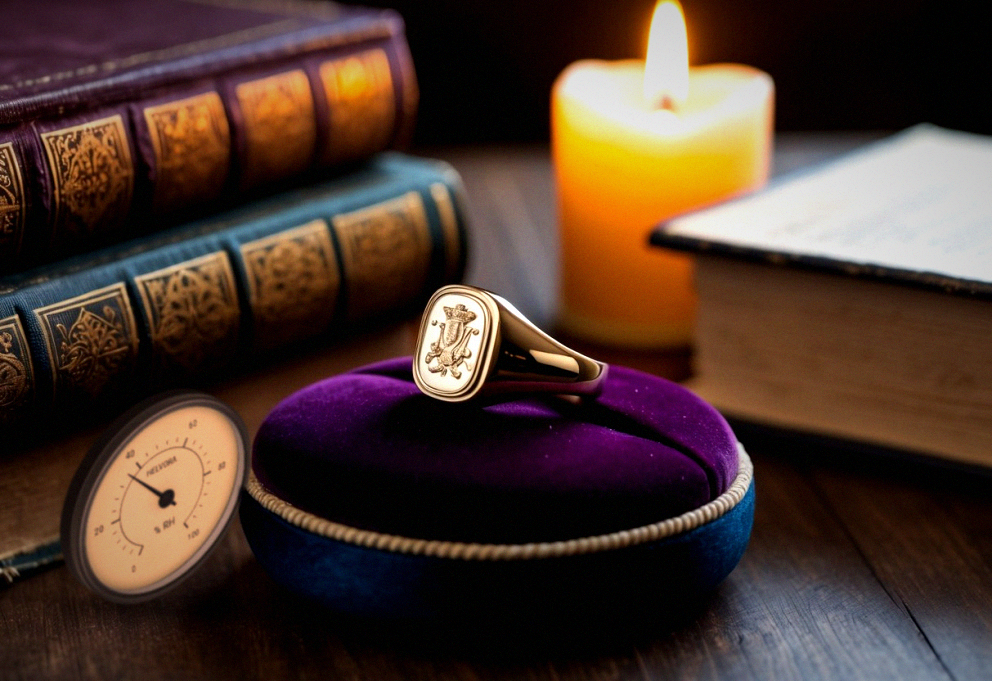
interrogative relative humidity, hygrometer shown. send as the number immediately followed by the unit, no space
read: 36%
